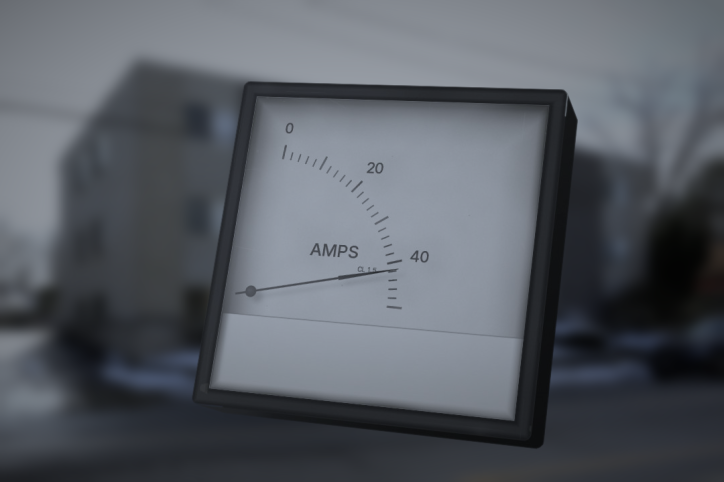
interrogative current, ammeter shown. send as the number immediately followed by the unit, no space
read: 42A
